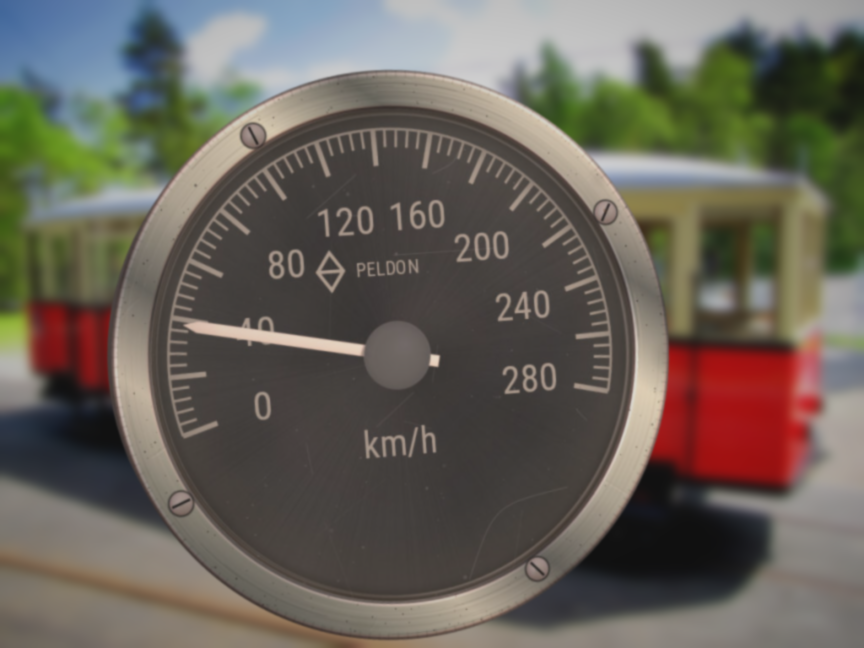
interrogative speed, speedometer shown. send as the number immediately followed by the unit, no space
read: 38km/h
